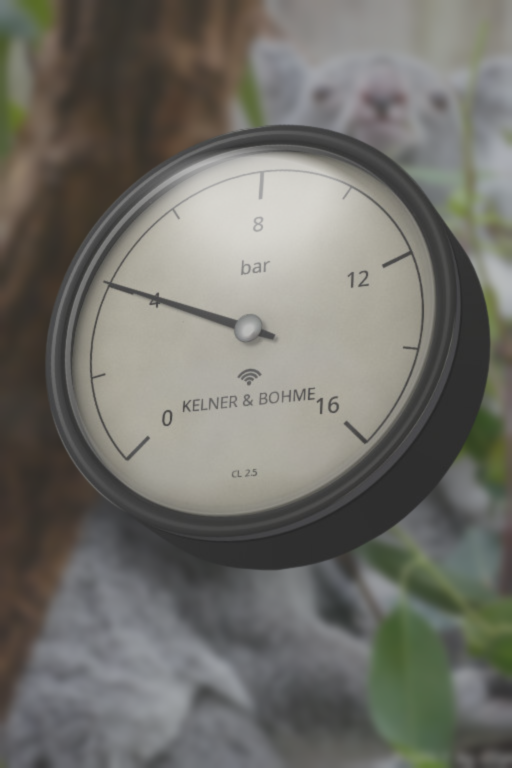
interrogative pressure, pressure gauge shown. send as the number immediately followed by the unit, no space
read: 4bar
